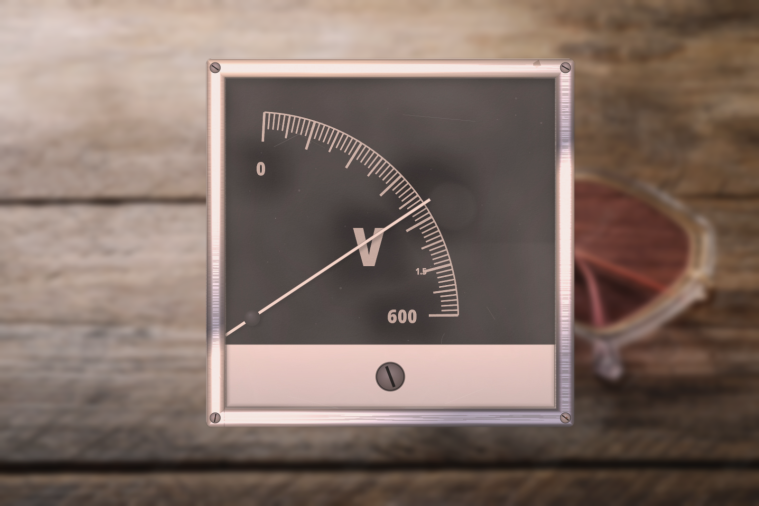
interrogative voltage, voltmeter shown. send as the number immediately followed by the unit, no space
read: 370V
